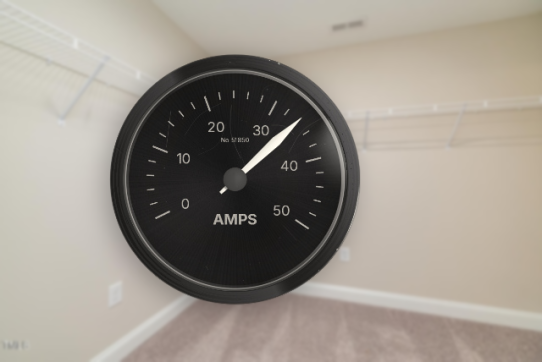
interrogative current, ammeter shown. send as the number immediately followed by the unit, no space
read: 34A
